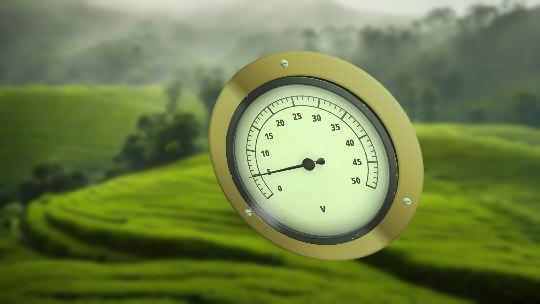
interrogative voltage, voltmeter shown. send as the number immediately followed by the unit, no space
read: 5V
